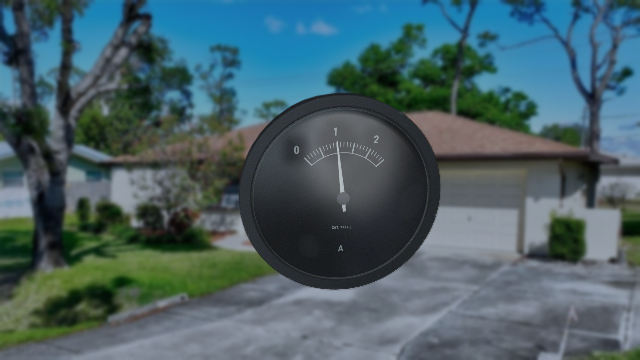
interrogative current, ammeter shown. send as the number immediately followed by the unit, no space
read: 1A
